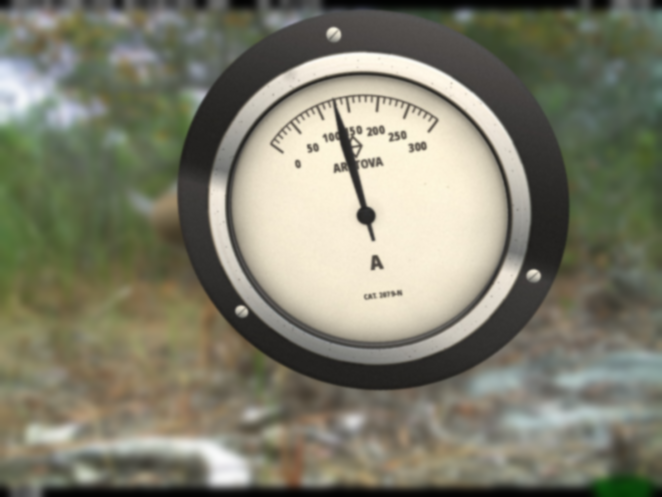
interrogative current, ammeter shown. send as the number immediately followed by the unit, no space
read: 130A
